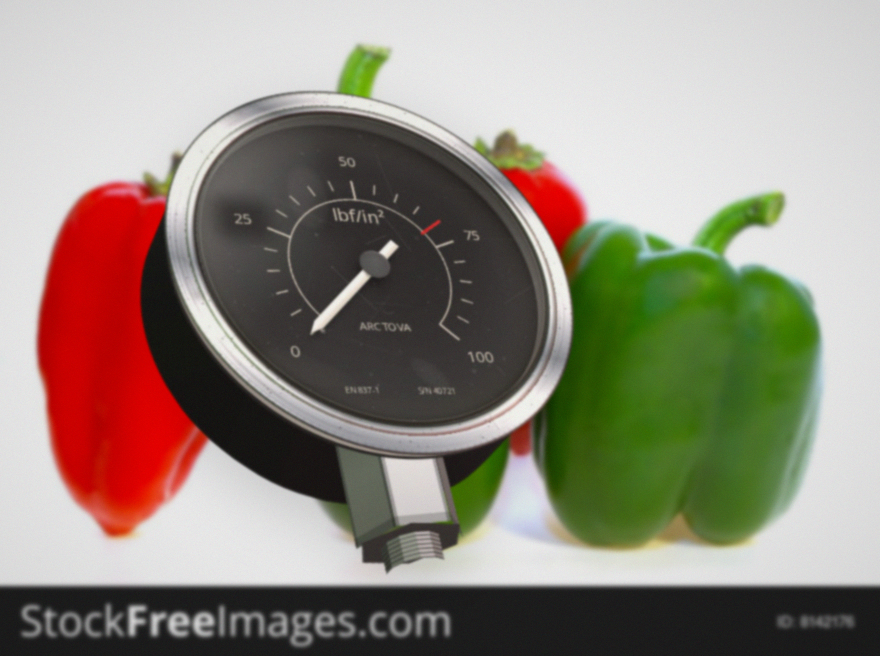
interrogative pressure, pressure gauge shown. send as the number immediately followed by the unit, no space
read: 0psi
